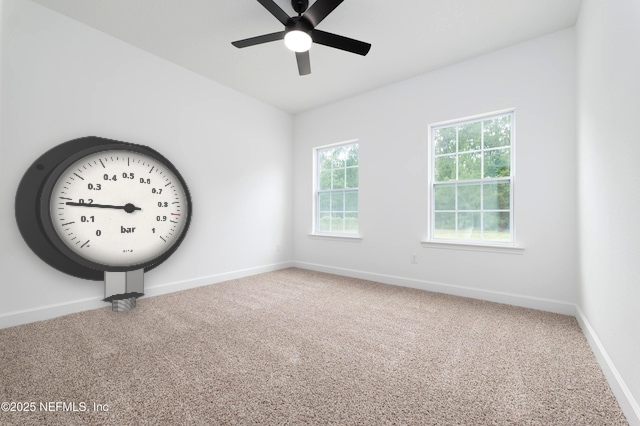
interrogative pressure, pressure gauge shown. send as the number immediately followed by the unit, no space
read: 0.18bar
